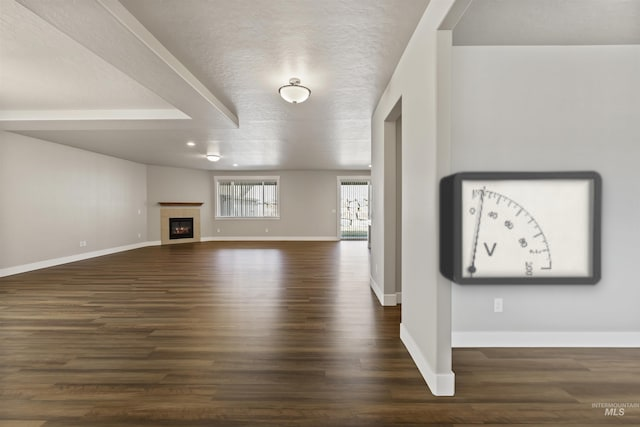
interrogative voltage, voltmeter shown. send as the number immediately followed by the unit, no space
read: 20V
